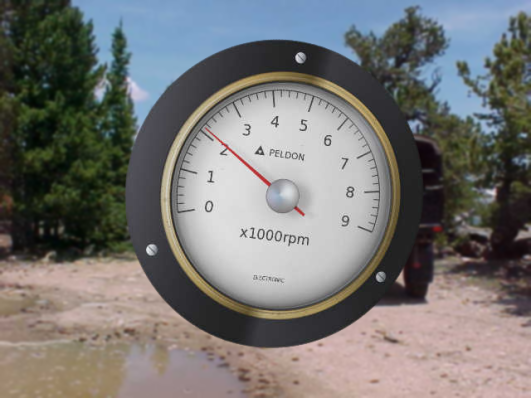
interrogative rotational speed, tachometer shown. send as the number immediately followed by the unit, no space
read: 2100rpm
